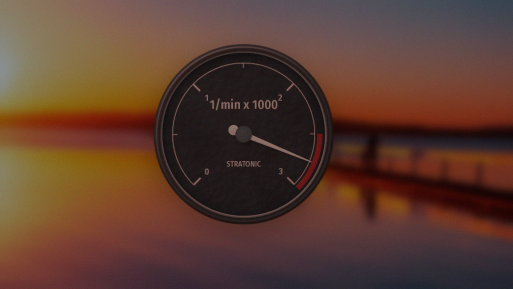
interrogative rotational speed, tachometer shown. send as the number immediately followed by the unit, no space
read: 2750rpm
